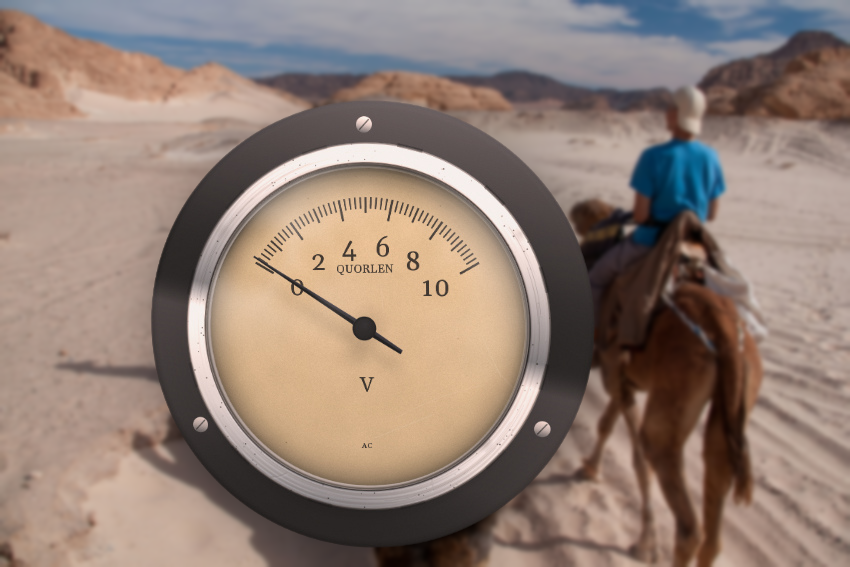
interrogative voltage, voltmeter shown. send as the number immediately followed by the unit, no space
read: 0.2V
